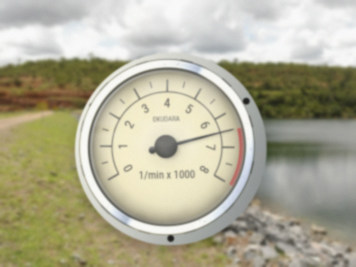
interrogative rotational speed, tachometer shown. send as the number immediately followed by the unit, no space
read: 6500rpm
